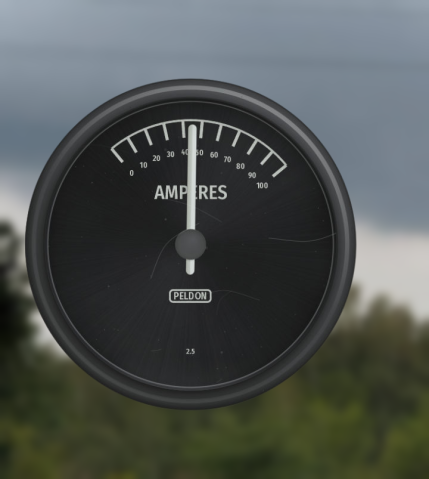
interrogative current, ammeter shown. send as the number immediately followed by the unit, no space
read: 45A
